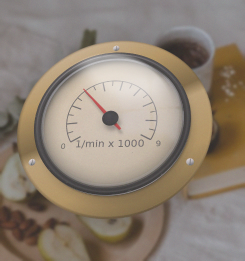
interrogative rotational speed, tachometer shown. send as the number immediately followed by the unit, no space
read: 3000rpm
